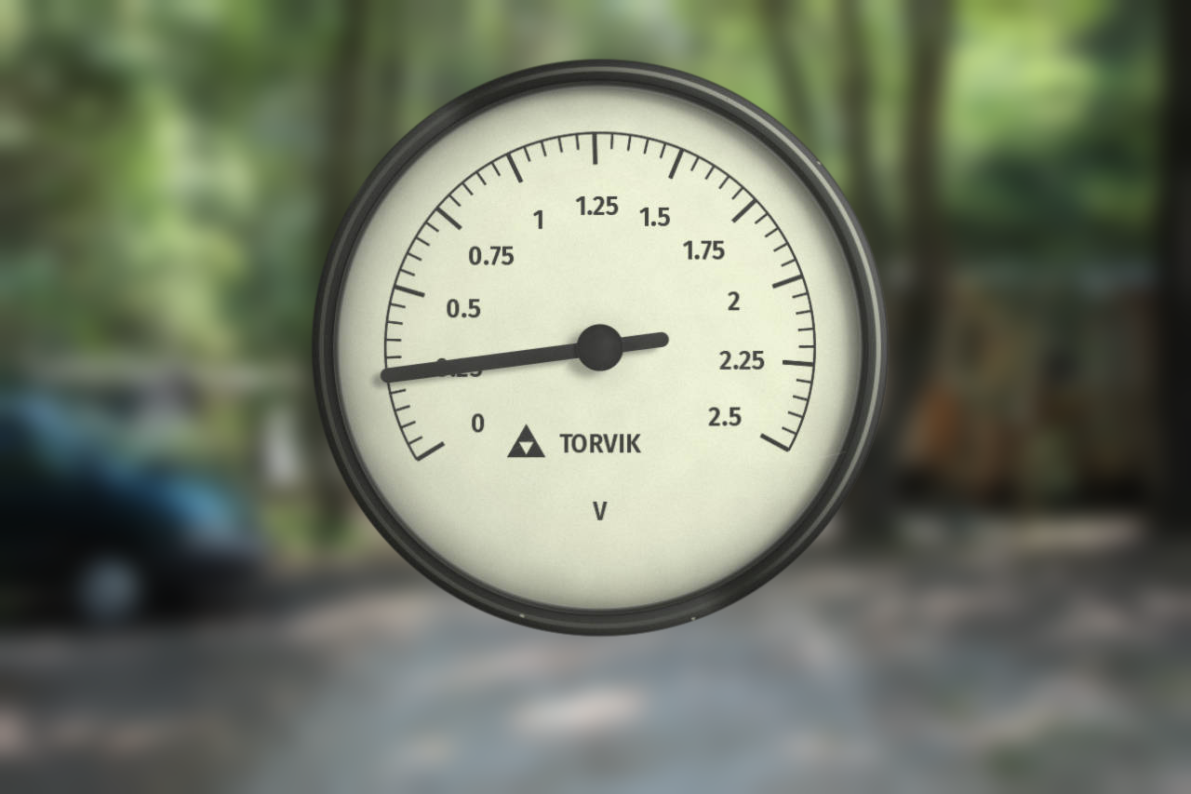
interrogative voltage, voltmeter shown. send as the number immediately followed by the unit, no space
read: 0.25V
